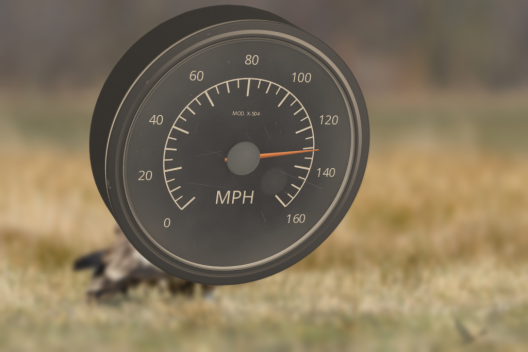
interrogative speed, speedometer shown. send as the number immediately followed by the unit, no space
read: 130mph
